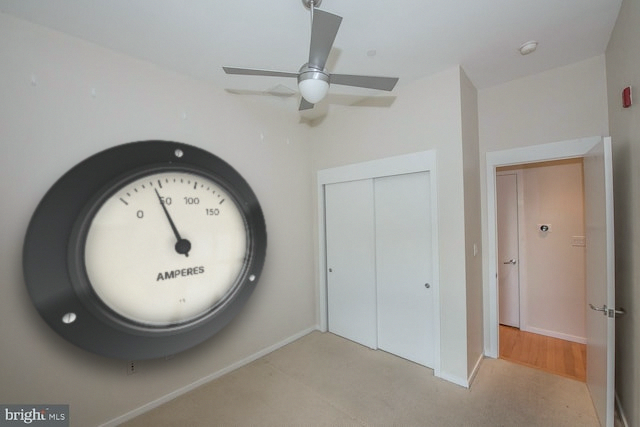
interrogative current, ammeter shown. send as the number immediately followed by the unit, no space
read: 40A
